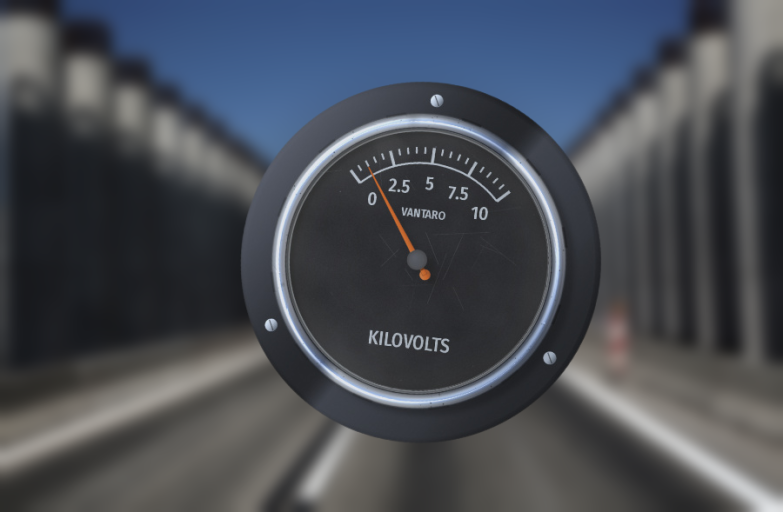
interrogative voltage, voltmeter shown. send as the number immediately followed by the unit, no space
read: 1kV
